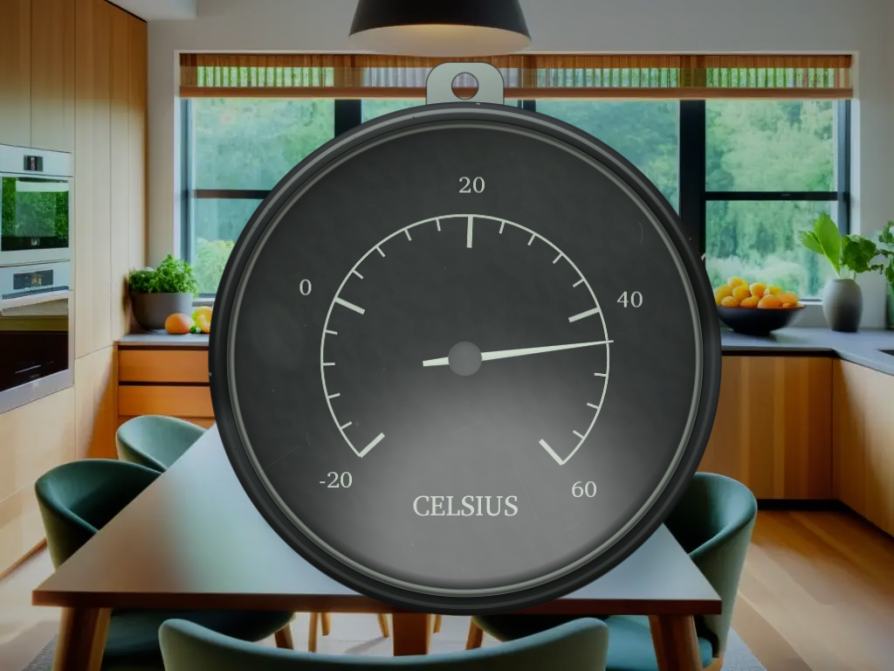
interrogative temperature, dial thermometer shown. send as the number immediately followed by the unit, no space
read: 44°C
